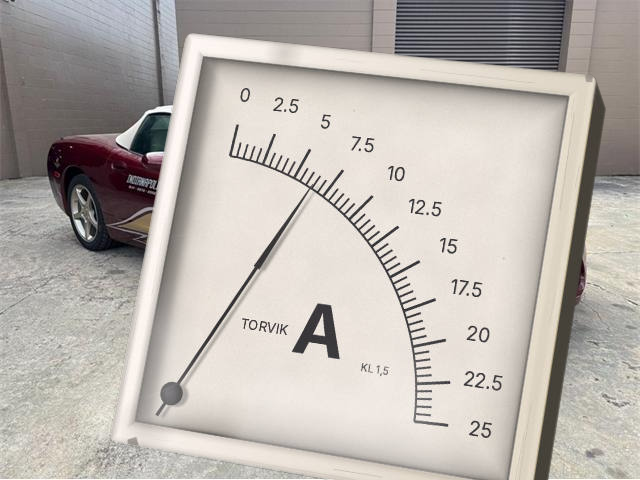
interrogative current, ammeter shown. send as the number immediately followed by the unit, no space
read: 6.5A
